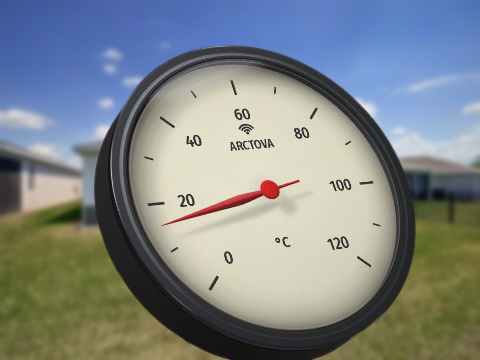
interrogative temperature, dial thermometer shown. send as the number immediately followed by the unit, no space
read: 15°C
